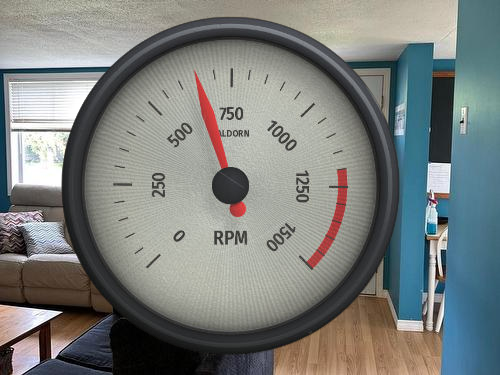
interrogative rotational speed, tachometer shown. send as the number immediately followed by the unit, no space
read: 650rpm
